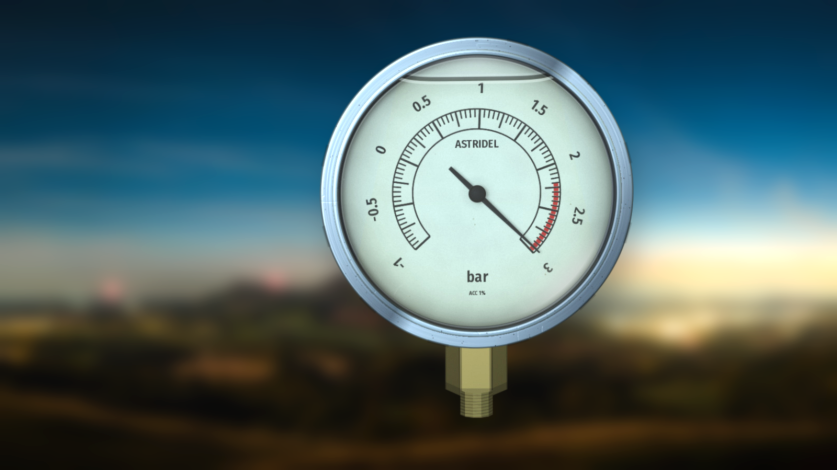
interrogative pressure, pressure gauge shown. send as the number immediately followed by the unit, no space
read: 2.95bar
